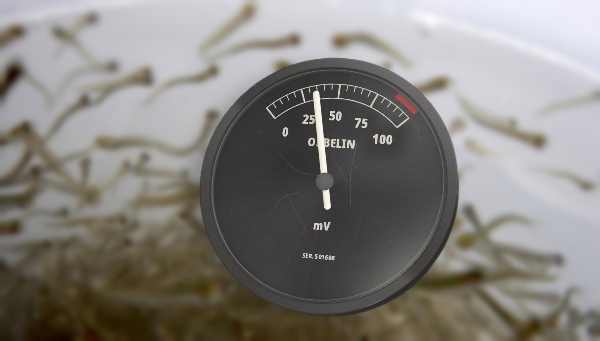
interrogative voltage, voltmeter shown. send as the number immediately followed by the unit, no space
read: 35mV
